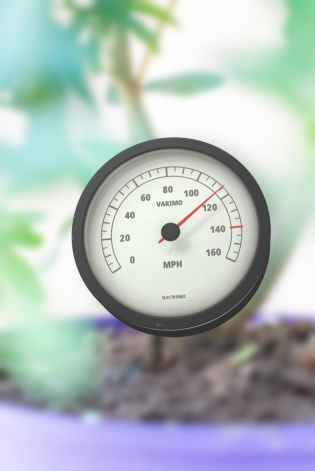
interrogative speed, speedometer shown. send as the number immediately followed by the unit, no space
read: 115mph
